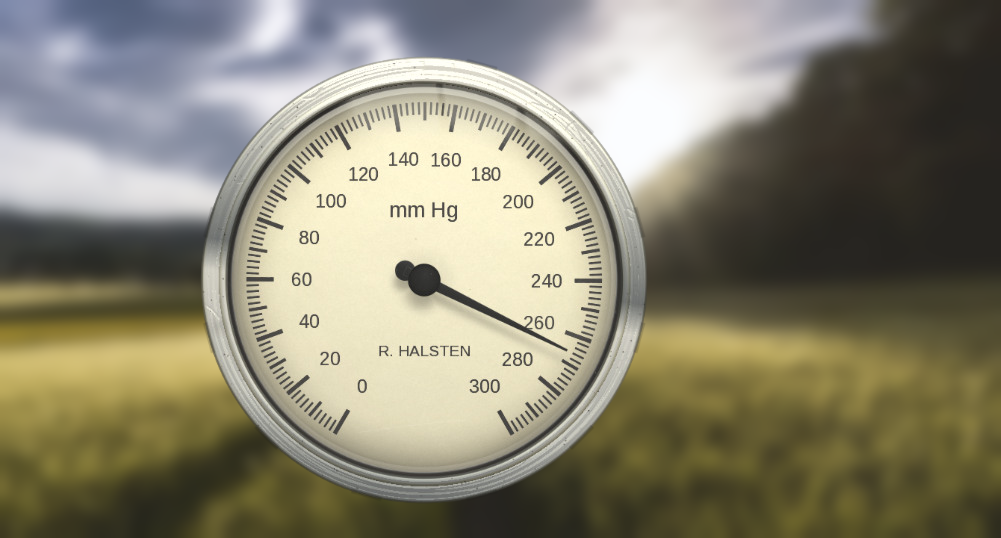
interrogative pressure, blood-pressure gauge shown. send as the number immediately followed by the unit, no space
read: 266mmHg
